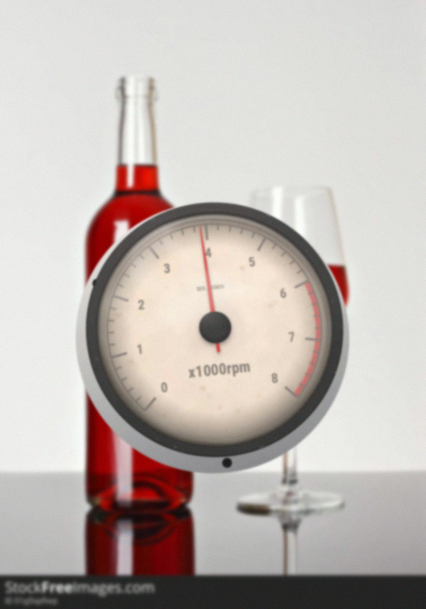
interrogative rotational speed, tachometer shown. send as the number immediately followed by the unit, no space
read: 3900rpm
